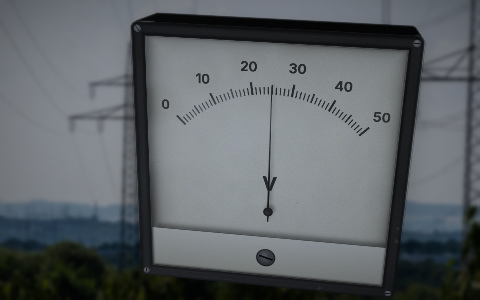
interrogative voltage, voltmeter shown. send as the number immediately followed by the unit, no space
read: 25V
